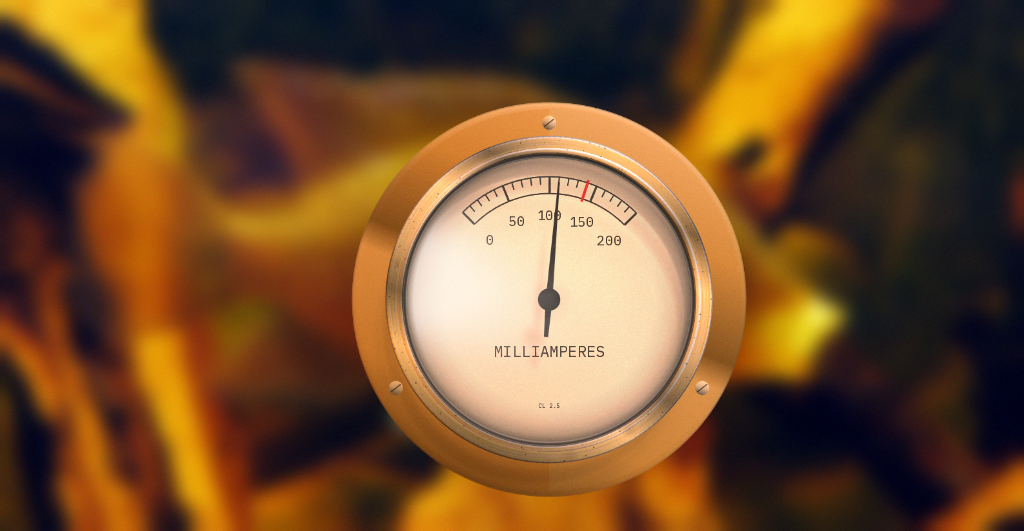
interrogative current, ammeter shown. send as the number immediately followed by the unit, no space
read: 110mA
